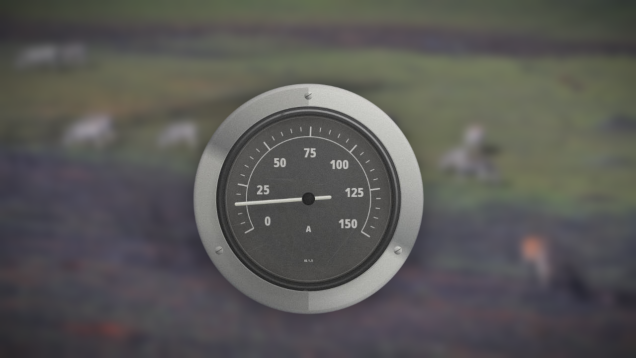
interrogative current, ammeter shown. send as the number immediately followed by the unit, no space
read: 15A
